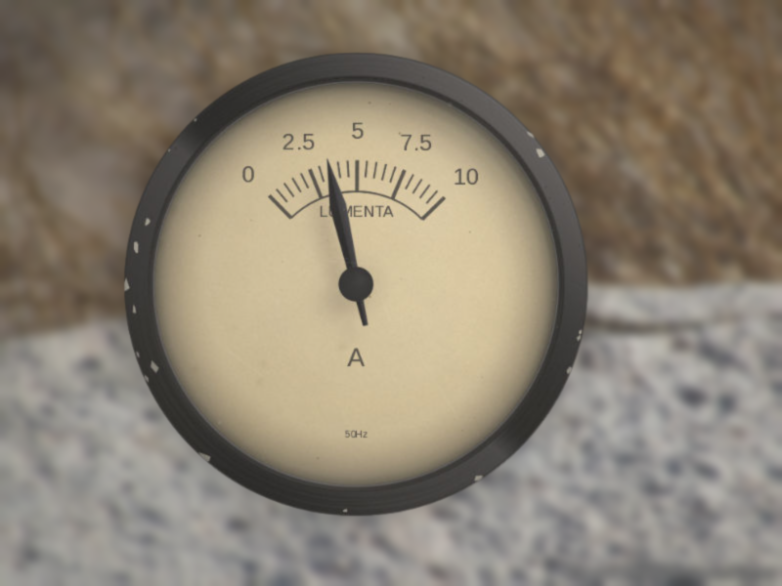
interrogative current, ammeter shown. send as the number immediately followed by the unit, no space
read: 3.5A
